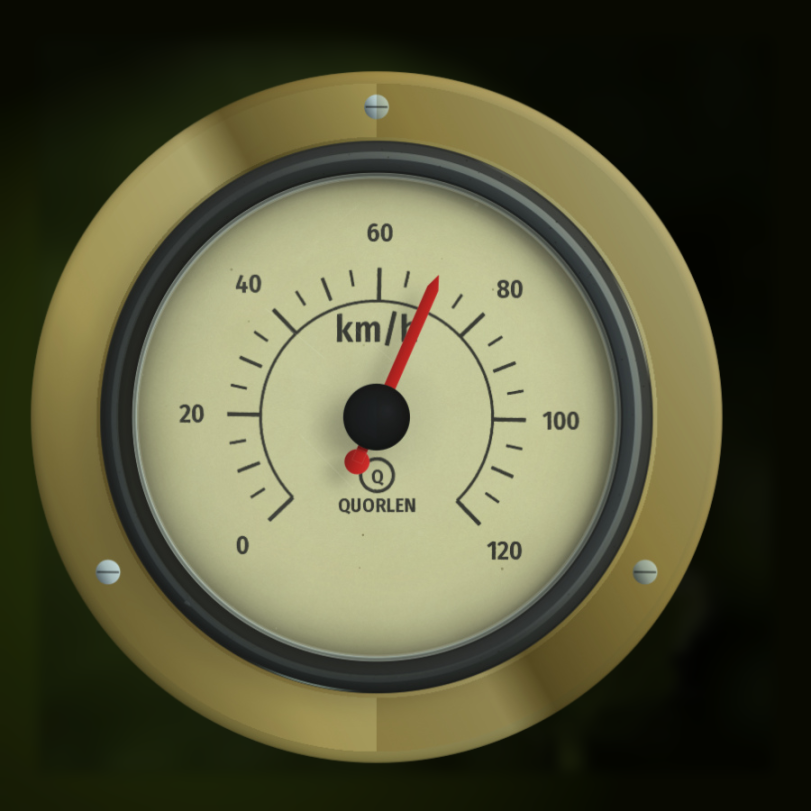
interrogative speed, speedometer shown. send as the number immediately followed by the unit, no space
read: 70km/h
